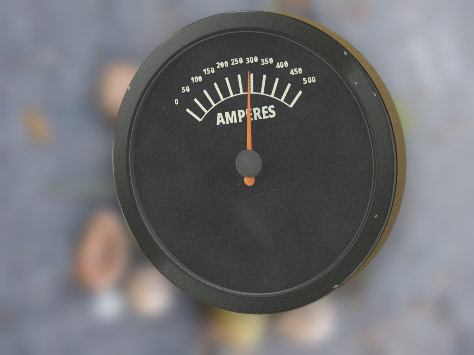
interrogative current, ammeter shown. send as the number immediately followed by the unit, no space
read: 300A
